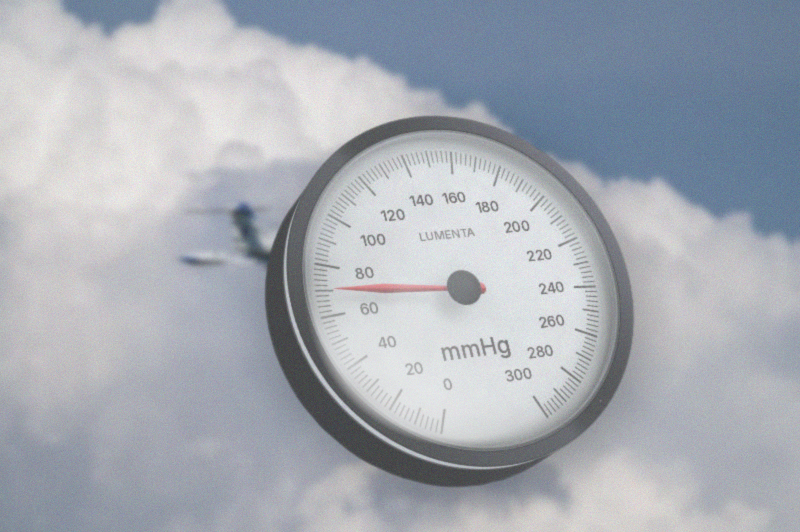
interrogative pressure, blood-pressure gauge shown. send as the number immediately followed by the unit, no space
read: 70mmHg
